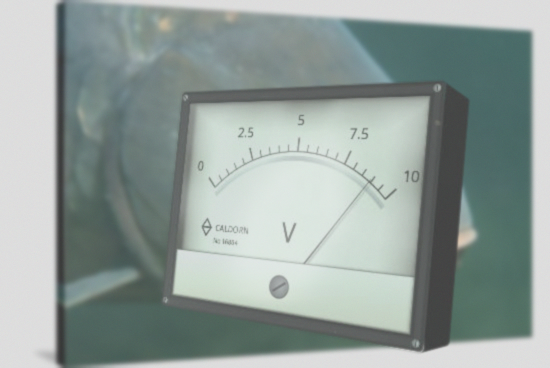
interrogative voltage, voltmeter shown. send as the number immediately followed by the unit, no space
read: 9V
